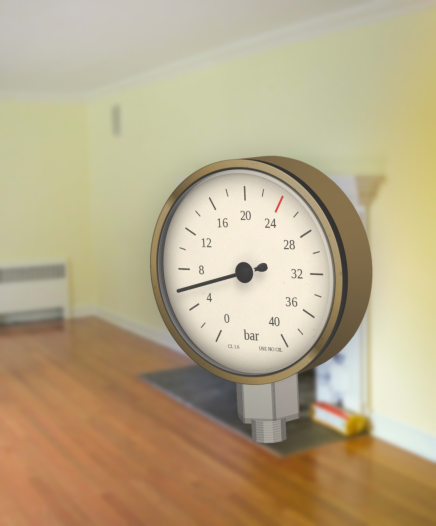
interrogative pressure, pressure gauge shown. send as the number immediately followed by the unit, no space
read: 6bar
